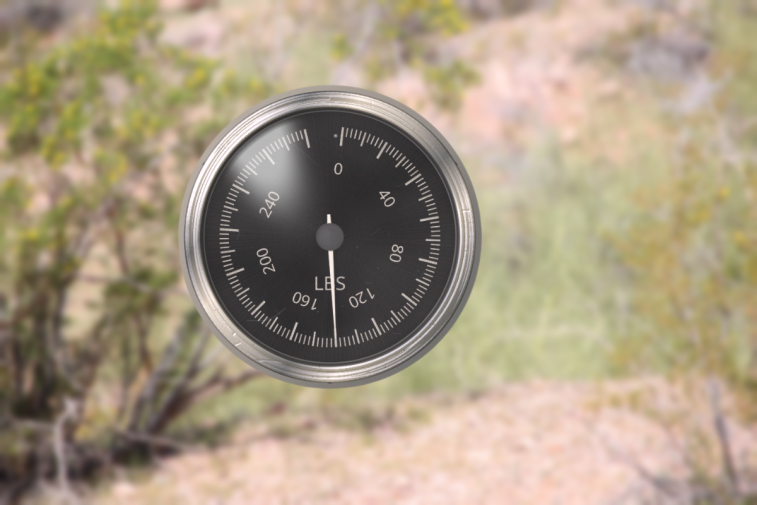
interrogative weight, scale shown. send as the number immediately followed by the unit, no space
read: 140lb
